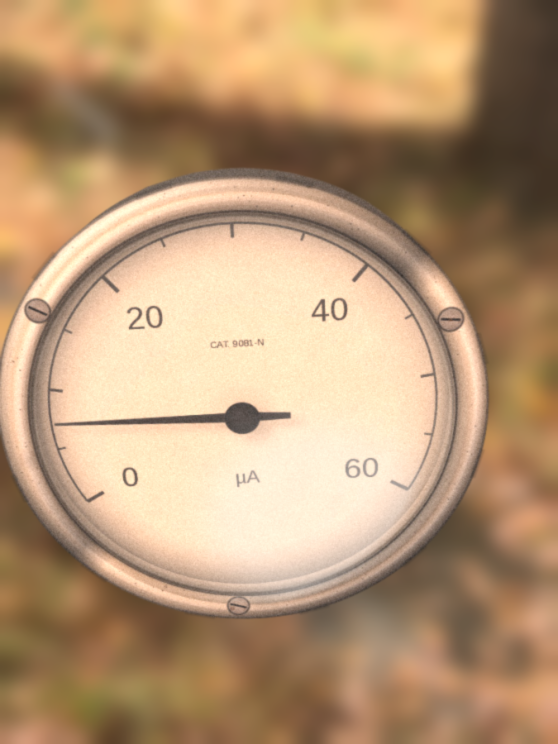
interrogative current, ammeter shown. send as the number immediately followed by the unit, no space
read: 7.5µA
